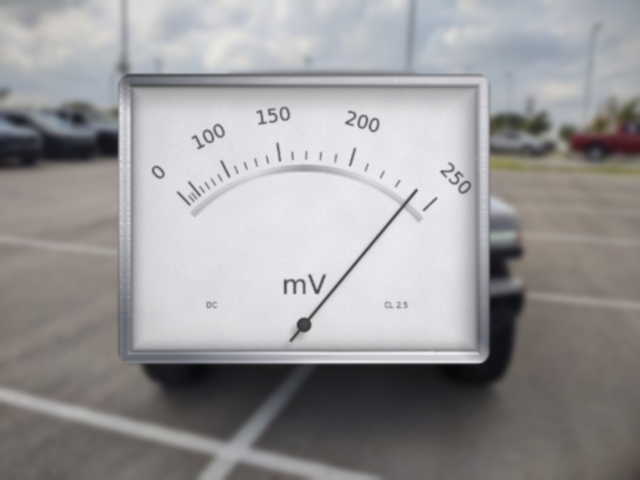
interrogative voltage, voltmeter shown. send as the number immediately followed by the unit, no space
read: 240mV
